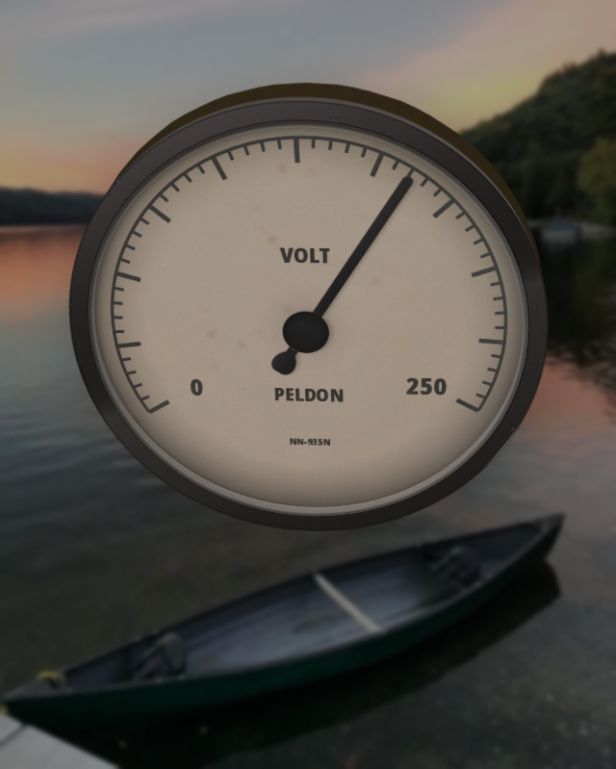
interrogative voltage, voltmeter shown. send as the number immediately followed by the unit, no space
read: 160V
